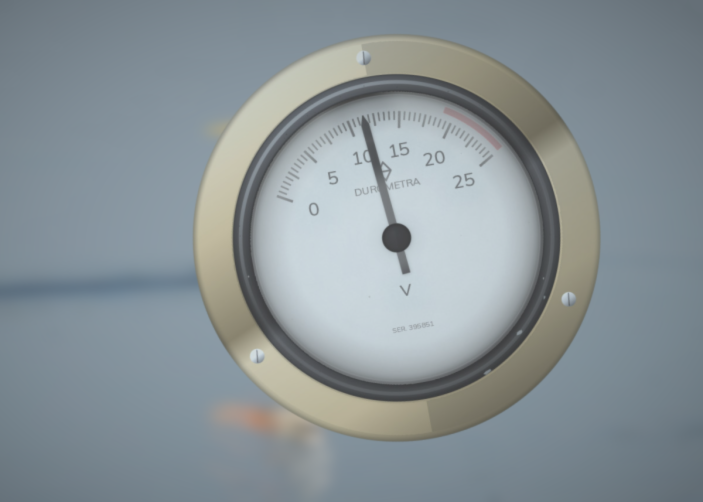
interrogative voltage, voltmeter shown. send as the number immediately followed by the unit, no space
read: 11.5V
